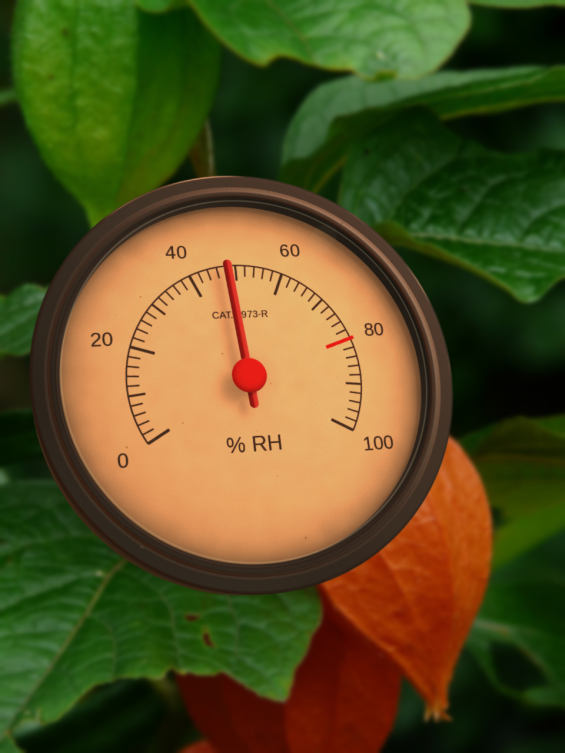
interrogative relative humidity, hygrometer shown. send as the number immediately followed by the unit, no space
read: 48%
